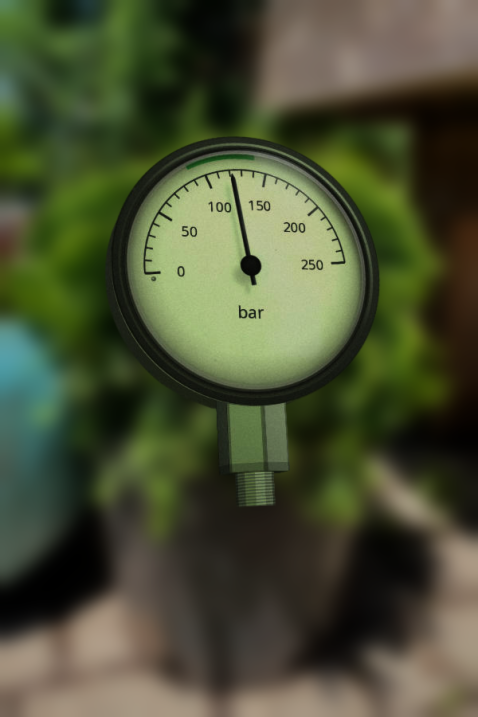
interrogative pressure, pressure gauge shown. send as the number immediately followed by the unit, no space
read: 120bar
